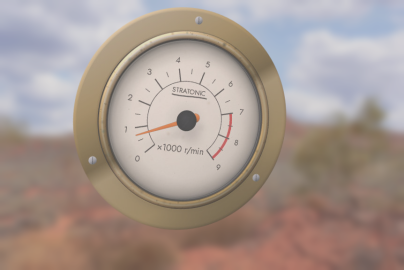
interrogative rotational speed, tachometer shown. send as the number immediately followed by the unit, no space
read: 750rpm
